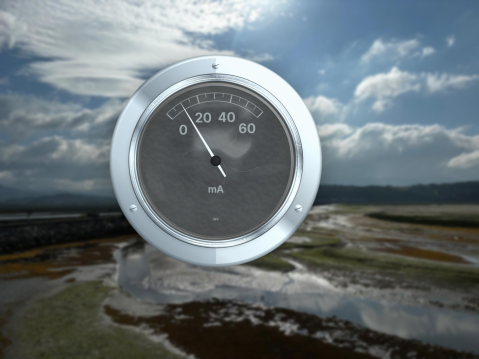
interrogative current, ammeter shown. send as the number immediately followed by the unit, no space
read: 10mA
